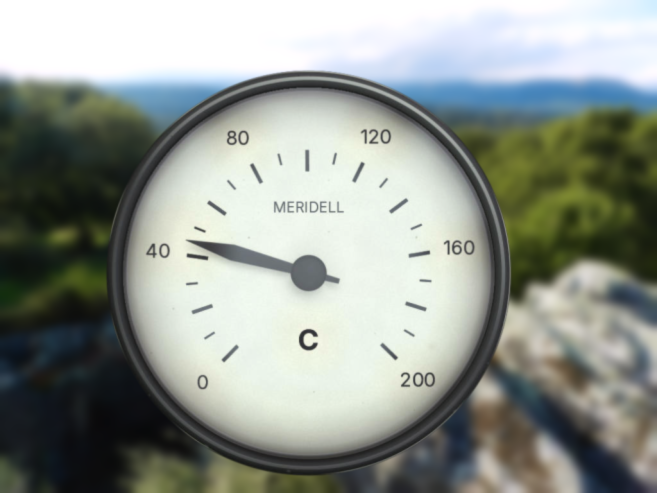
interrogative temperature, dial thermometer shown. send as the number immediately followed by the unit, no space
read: 45°C
